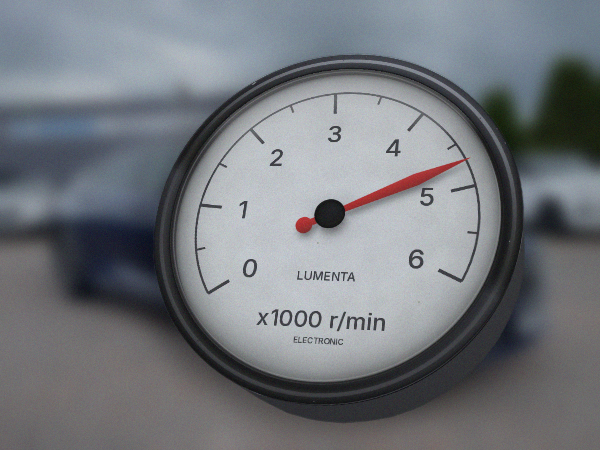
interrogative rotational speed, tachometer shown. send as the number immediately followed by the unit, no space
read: 4750rpm
